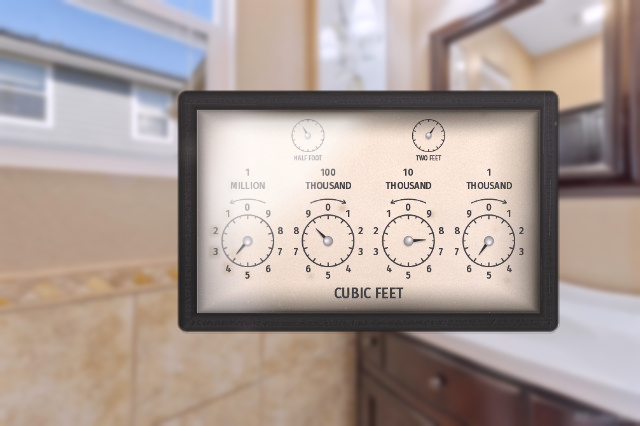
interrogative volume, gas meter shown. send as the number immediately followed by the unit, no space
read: 387600ft³
